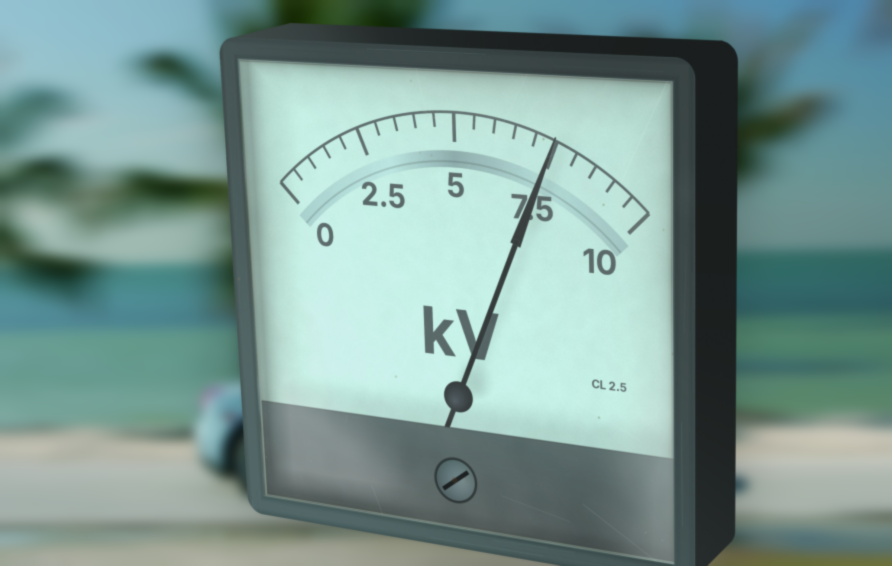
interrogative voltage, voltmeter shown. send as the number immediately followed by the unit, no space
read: 7.5kV
